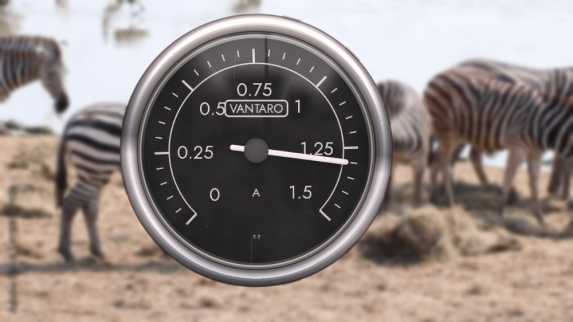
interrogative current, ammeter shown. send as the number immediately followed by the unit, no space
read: 1.3A
